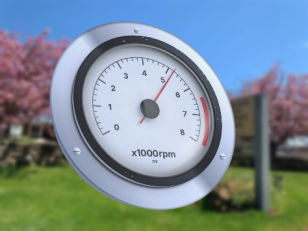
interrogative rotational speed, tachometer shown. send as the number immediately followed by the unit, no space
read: 5200rpm
